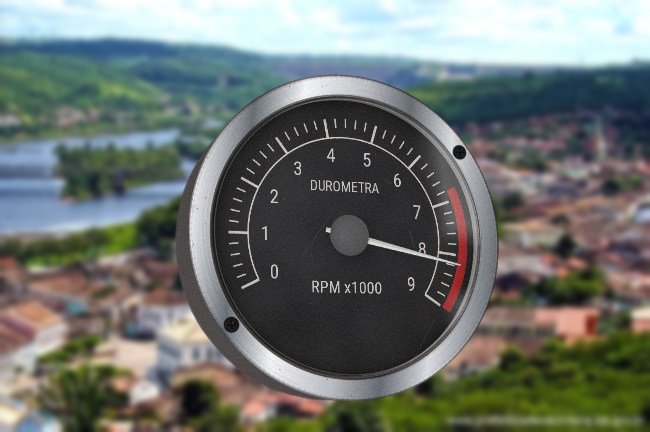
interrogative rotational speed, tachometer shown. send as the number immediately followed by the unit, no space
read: 8200rpm
